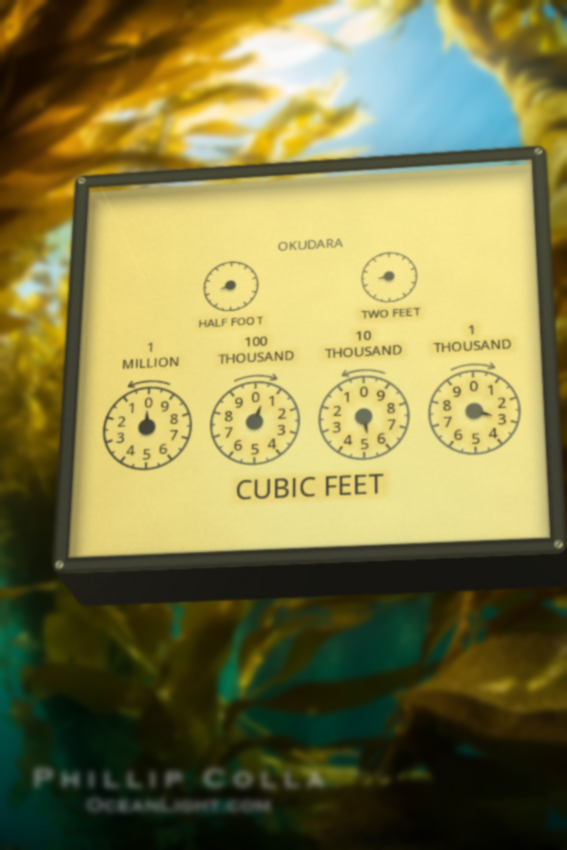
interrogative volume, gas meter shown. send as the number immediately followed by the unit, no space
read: 5300ft³
